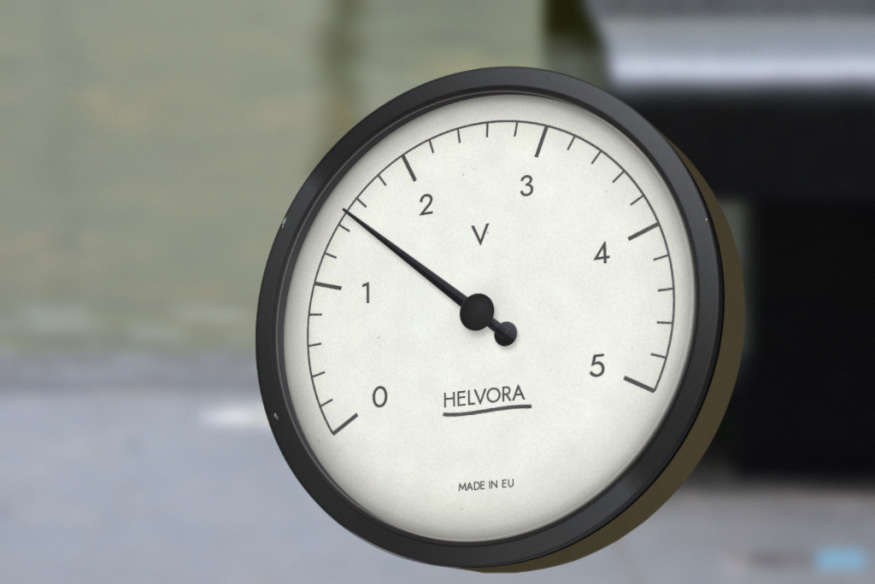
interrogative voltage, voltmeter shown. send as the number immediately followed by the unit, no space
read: 1.5V
